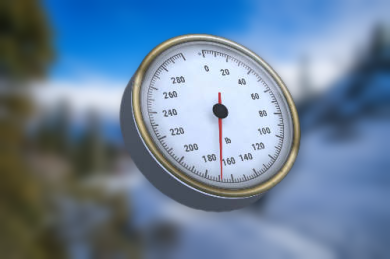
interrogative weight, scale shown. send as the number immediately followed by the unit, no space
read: 170lb
